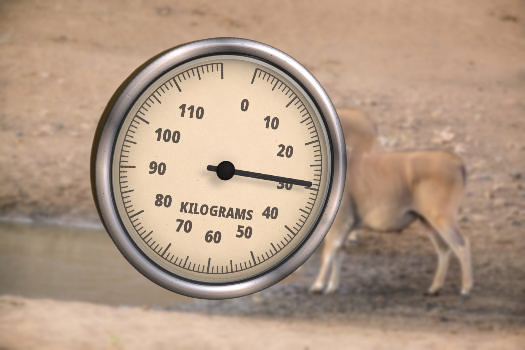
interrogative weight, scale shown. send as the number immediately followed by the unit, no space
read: 29kg
